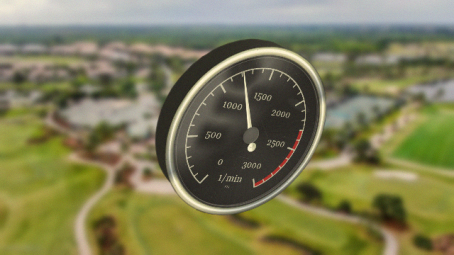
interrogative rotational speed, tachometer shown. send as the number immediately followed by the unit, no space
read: 1200rpm
